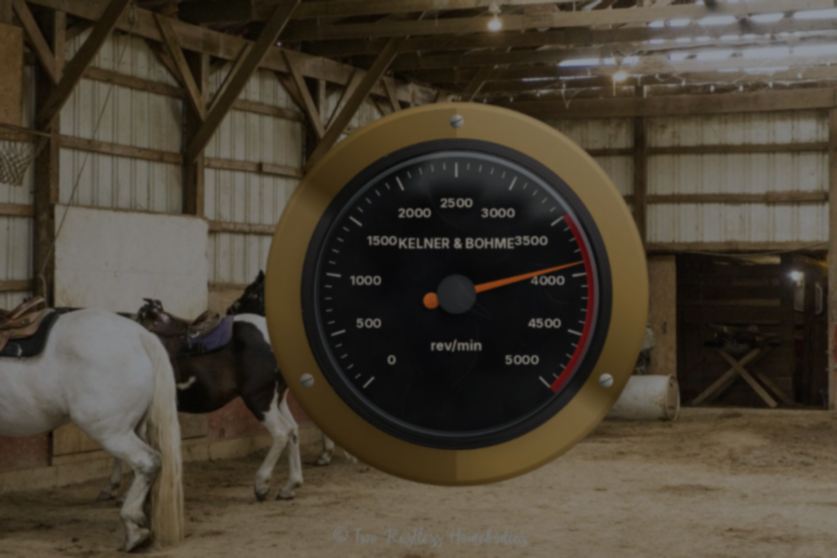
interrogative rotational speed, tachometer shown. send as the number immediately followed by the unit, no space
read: 3900rpm
